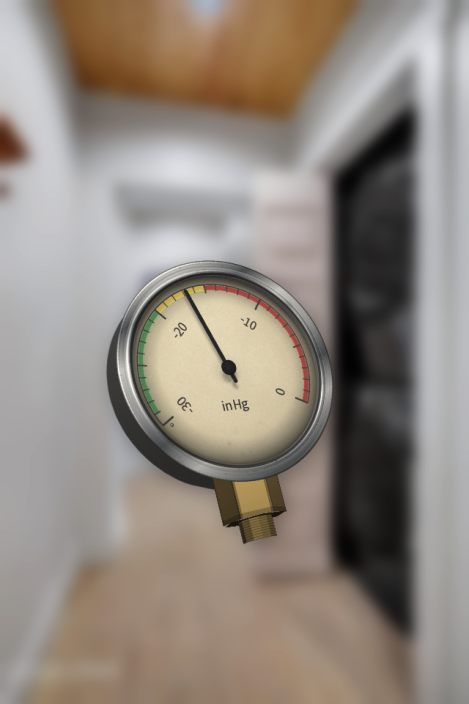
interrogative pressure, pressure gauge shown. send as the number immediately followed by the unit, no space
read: -17inHg
